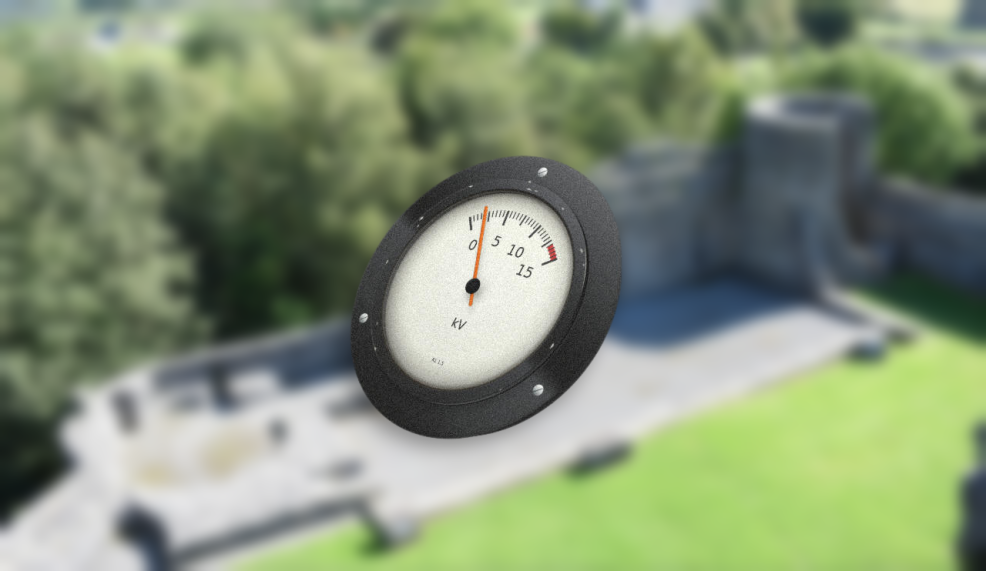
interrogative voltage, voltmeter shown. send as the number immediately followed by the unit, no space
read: 2.5kV
